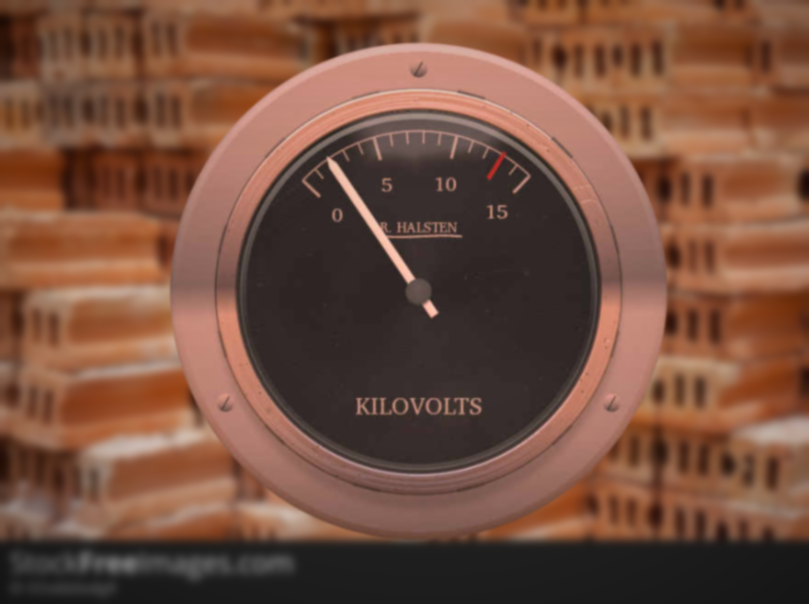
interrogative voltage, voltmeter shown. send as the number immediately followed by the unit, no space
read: 2kV
